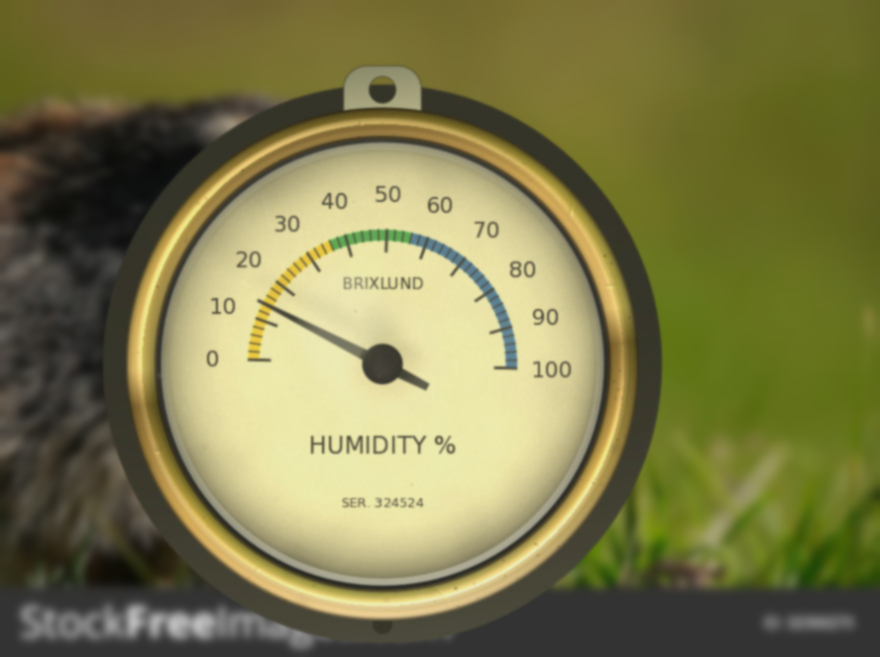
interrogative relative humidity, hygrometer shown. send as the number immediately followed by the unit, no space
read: 14%
